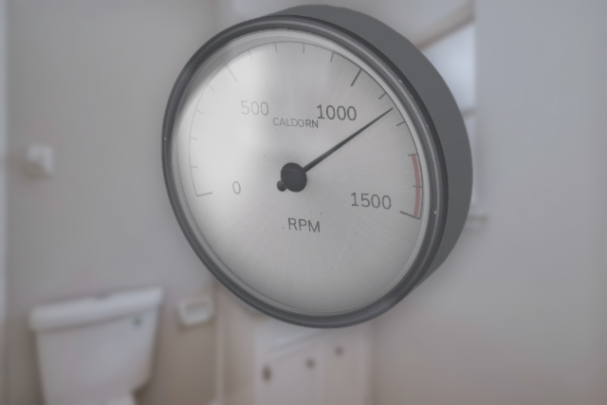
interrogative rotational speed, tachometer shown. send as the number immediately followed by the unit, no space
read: 1150rpm
